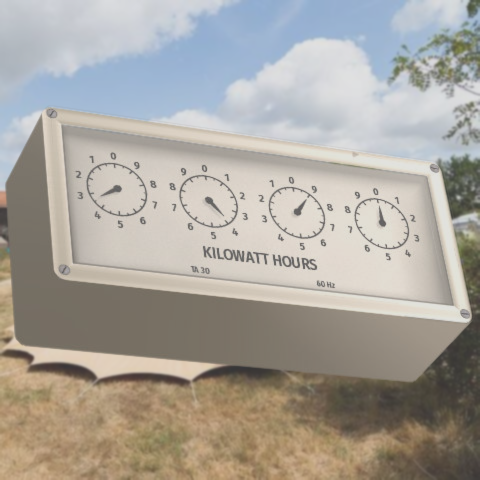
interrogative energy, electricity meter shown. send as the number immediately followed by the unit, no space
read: 3390kWh
